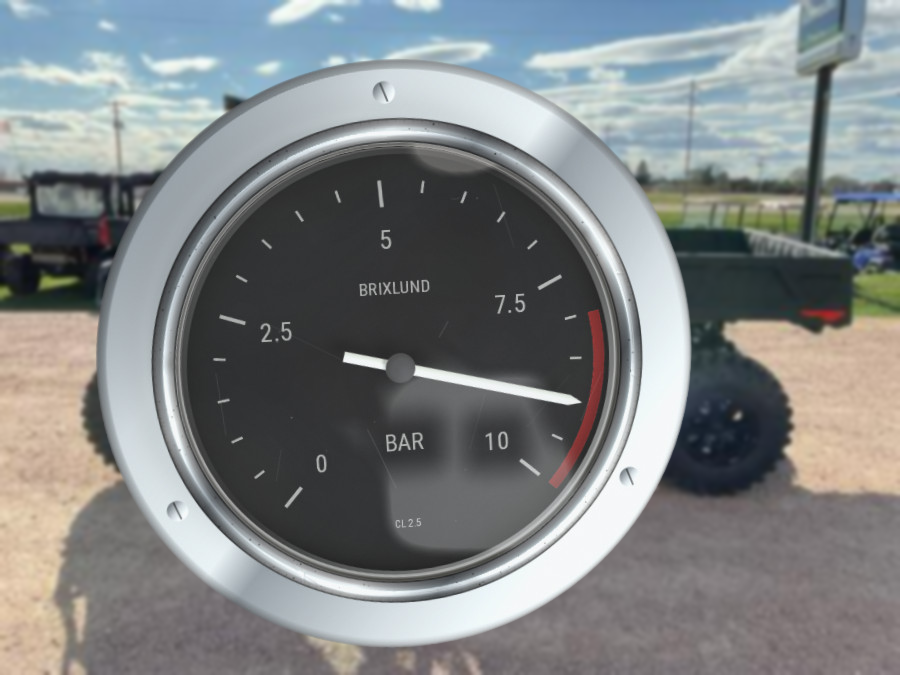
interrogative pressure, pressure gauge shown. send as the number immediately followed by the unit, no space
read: 9bar
